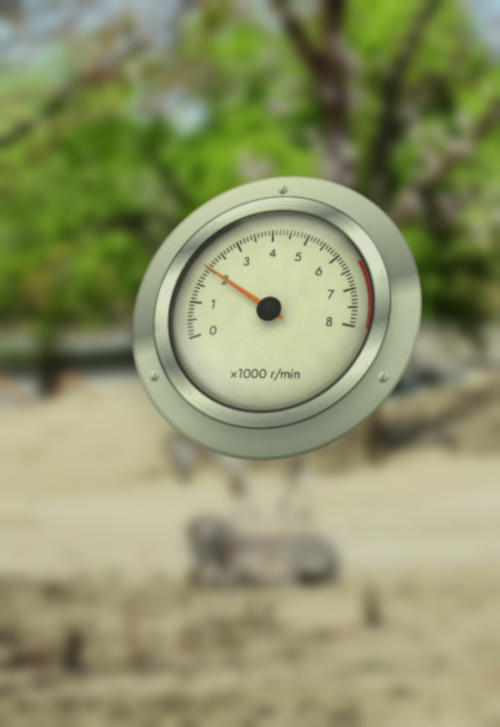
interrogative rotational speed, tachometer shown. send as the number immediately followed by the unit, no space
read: 2000rpm
